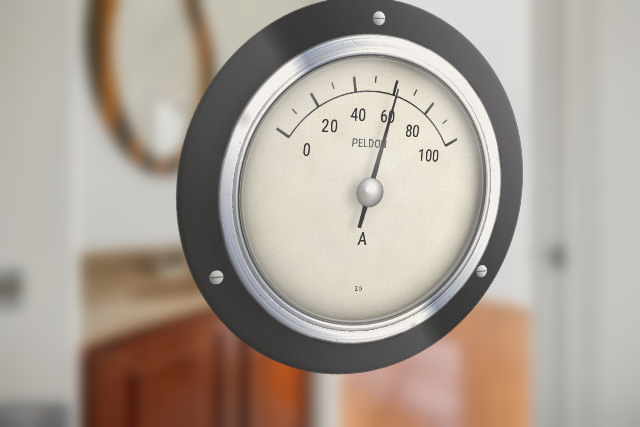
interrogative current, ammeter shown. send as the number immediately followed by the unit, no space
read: 60A
